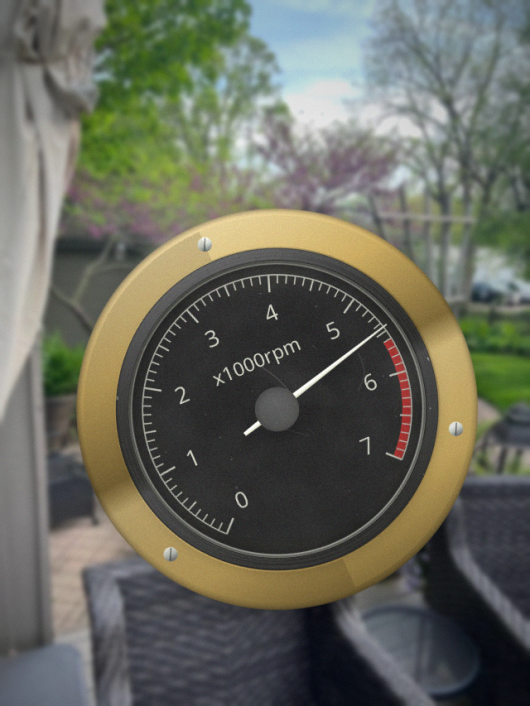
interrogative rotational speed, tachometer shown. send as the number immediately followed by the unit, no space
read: 5450rpm
